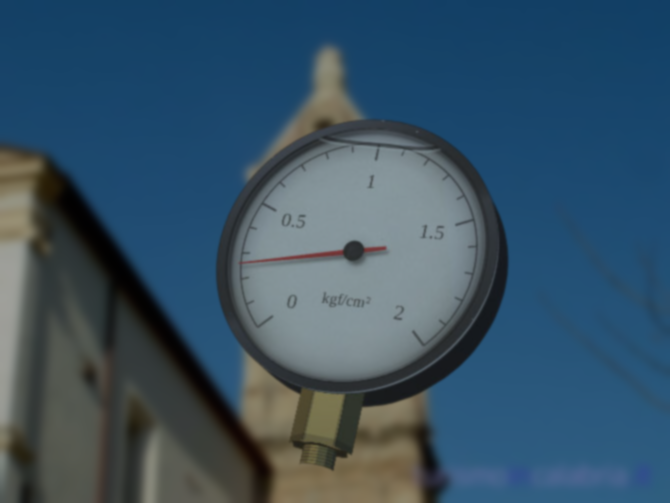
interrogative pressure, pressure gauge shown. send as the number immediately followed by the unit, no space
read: 0.25kg/cm²
